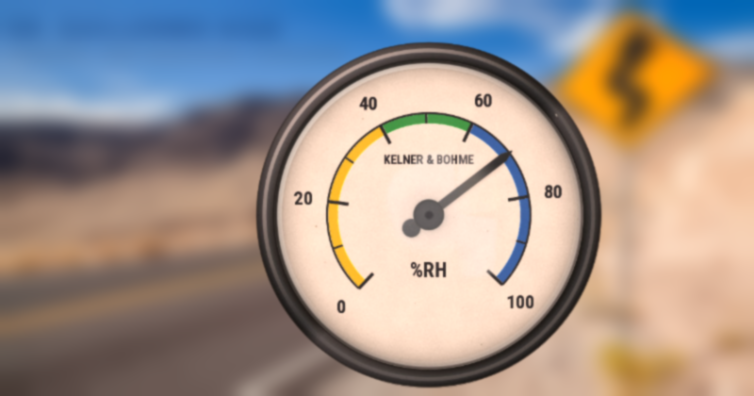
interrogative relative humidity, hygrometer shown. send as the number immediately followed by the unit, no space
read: 70%
